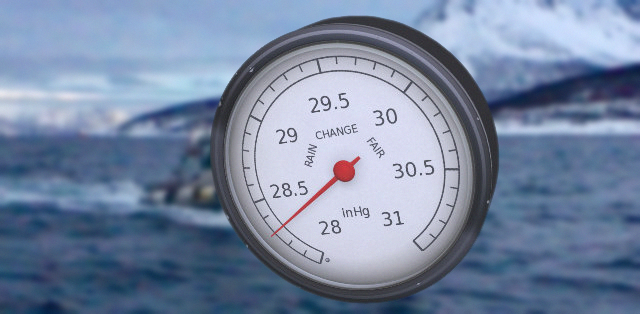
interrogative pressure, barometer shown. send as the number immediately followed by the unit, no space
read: 28.3inHg
